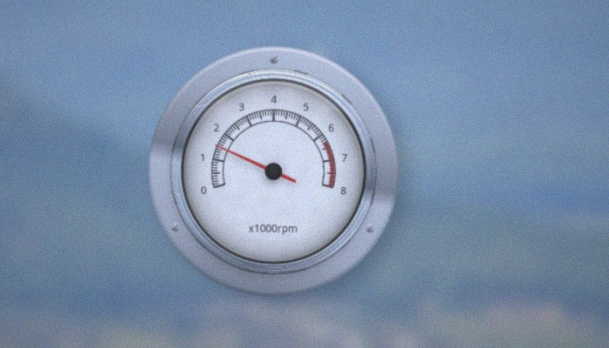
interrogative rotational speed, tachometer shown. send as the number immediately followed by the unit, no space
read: 1500rpm
